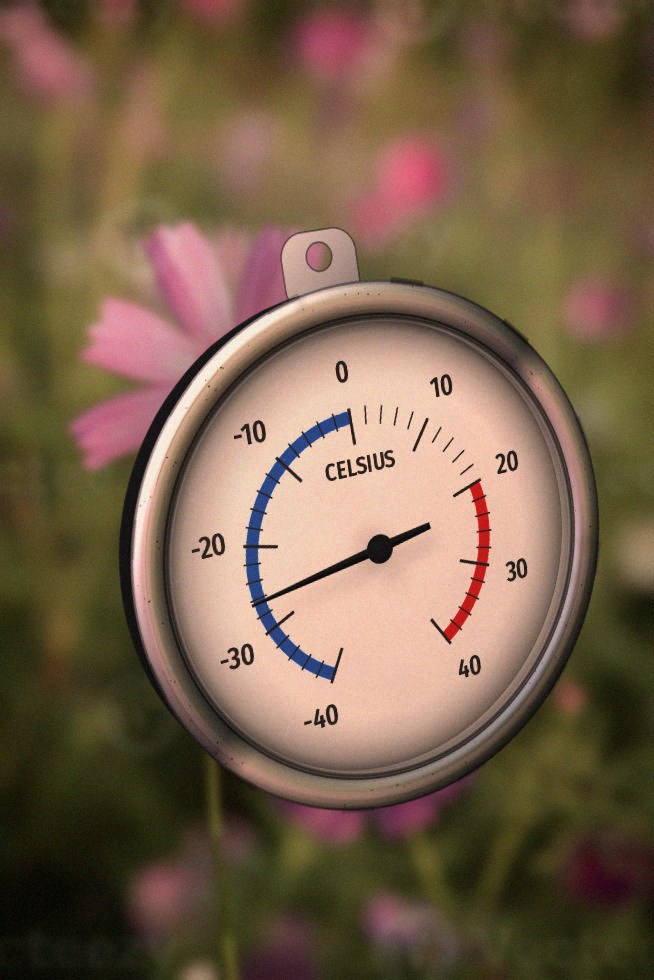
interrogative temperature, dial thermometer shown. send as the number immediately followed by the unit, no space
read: -26°C
